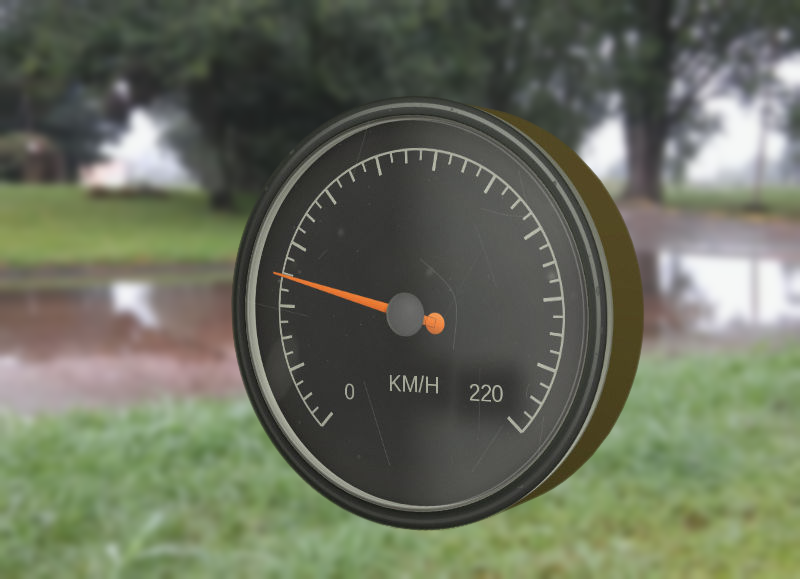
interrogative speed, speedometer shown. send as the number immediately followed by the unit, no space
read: 50km/h
